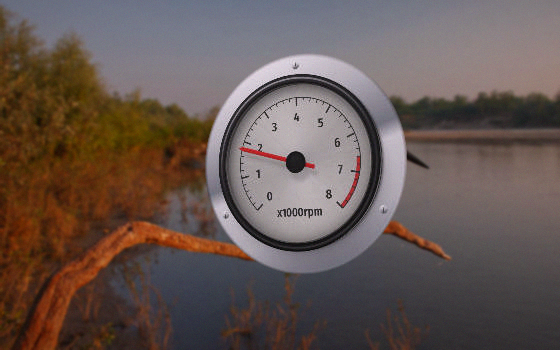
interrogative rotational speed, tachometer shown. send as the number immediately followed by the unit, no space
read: 1800rpm
